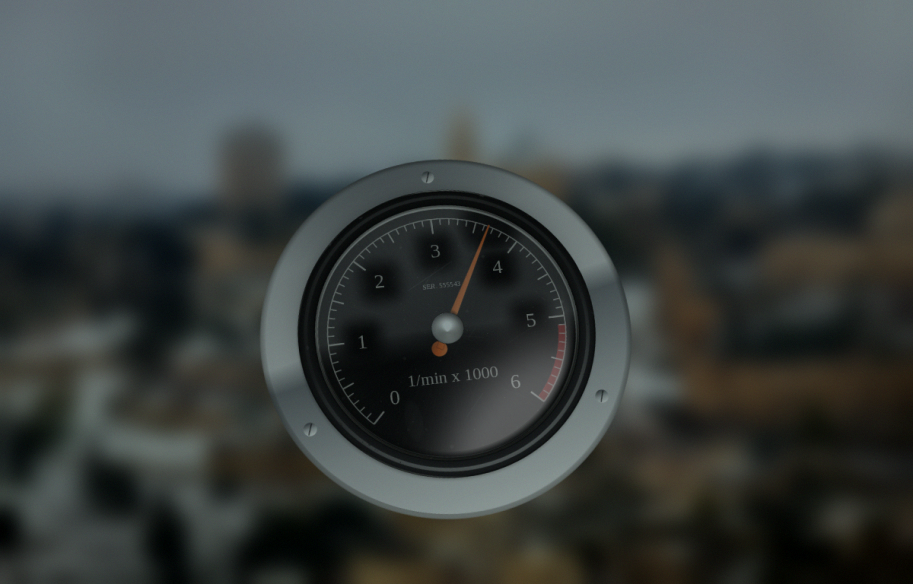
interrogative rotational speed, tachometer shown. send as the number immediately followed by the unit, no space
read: 3650rpm
